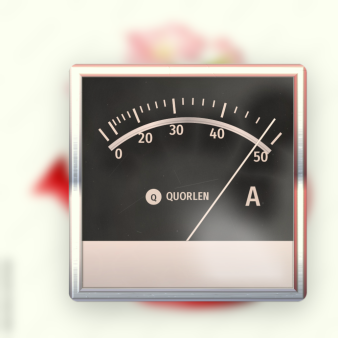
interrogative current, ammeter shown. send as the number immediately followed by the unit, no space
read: 48A
